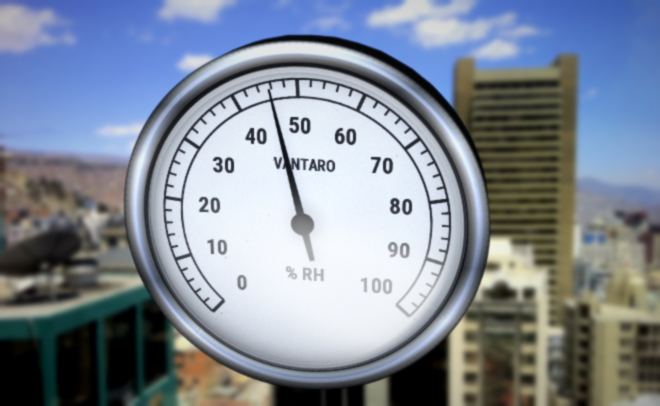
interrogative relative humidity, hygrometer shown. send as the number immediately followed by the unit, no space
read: 46%
